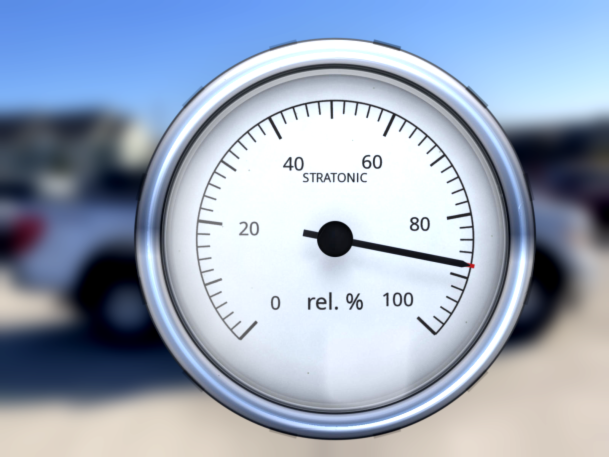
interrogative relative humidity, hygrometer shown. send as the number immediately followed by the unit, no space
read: 88%
